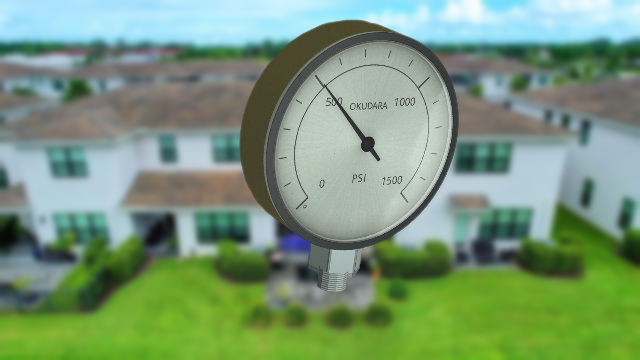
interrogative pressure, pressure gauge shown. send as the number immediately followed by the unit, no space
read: 500psi
